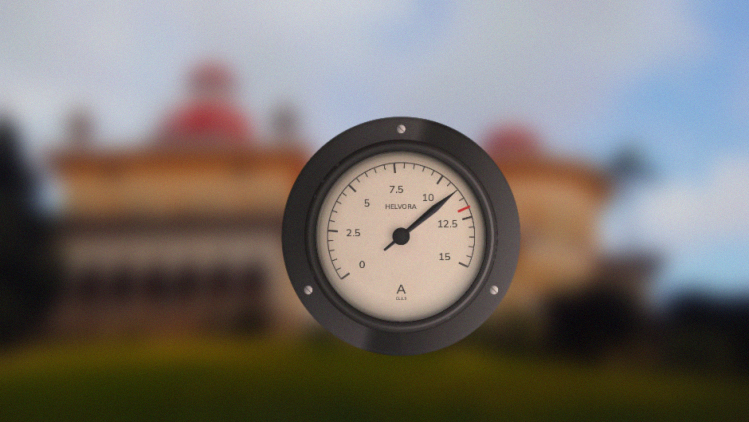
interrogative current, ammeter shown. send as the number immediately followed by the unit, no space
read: 11A
